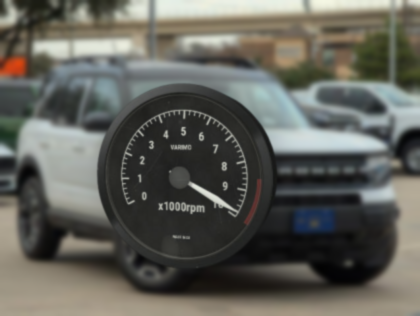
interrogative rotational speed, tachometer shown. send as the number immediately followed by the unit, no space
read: 9800rpm
